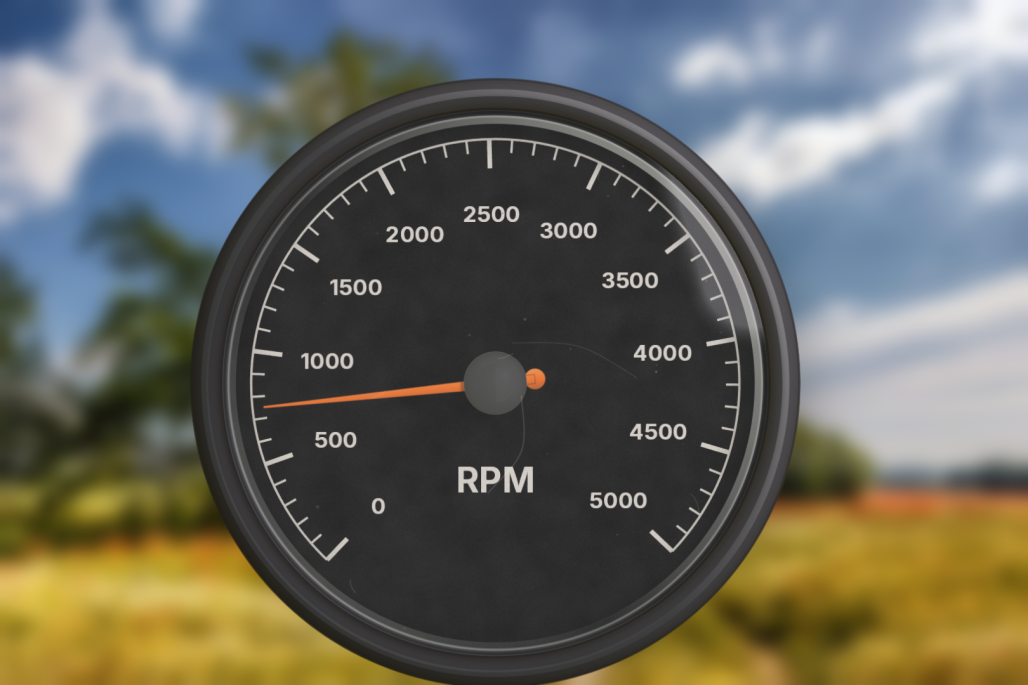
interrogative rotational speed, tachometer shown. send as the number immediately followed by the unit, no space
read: 750rpm
